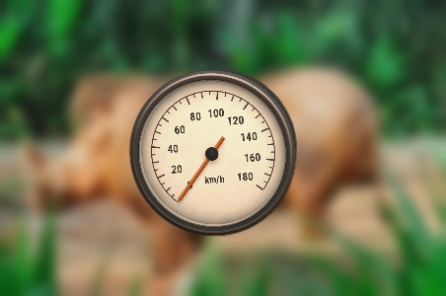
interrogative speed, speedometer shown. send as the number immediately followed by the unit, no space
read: 0km/h
